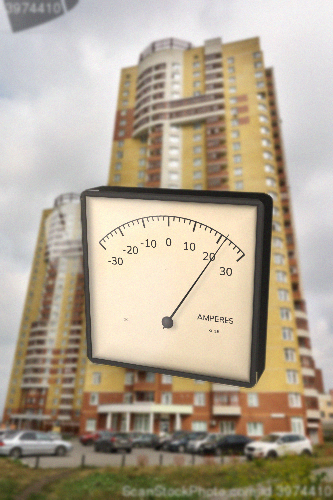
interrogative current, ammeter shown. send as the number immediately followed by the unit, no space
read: 22A
